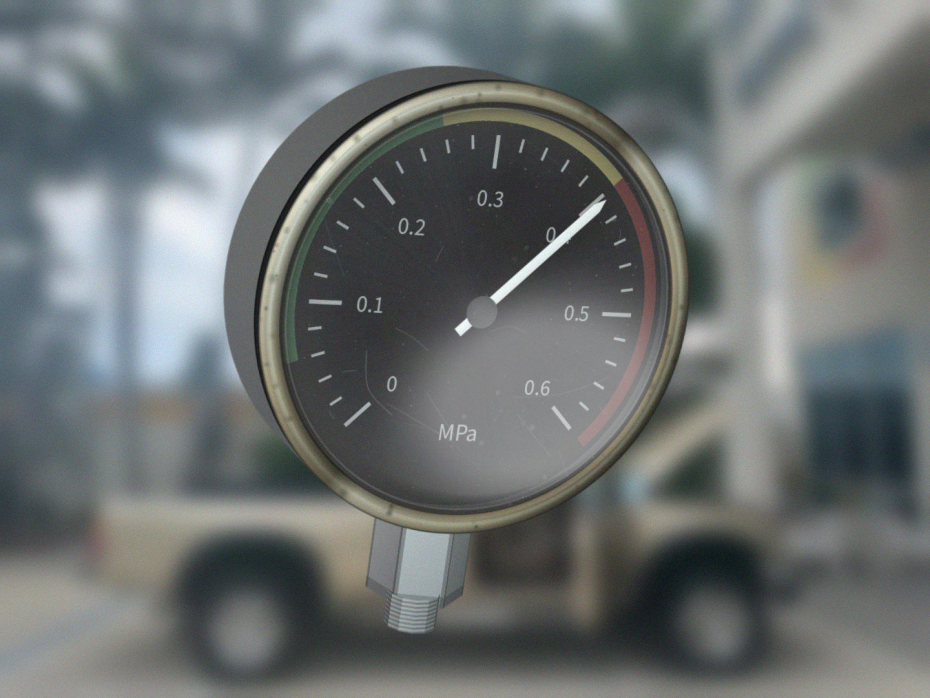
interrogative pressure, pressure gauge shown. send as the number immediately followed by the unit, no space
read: 0.4MPa
